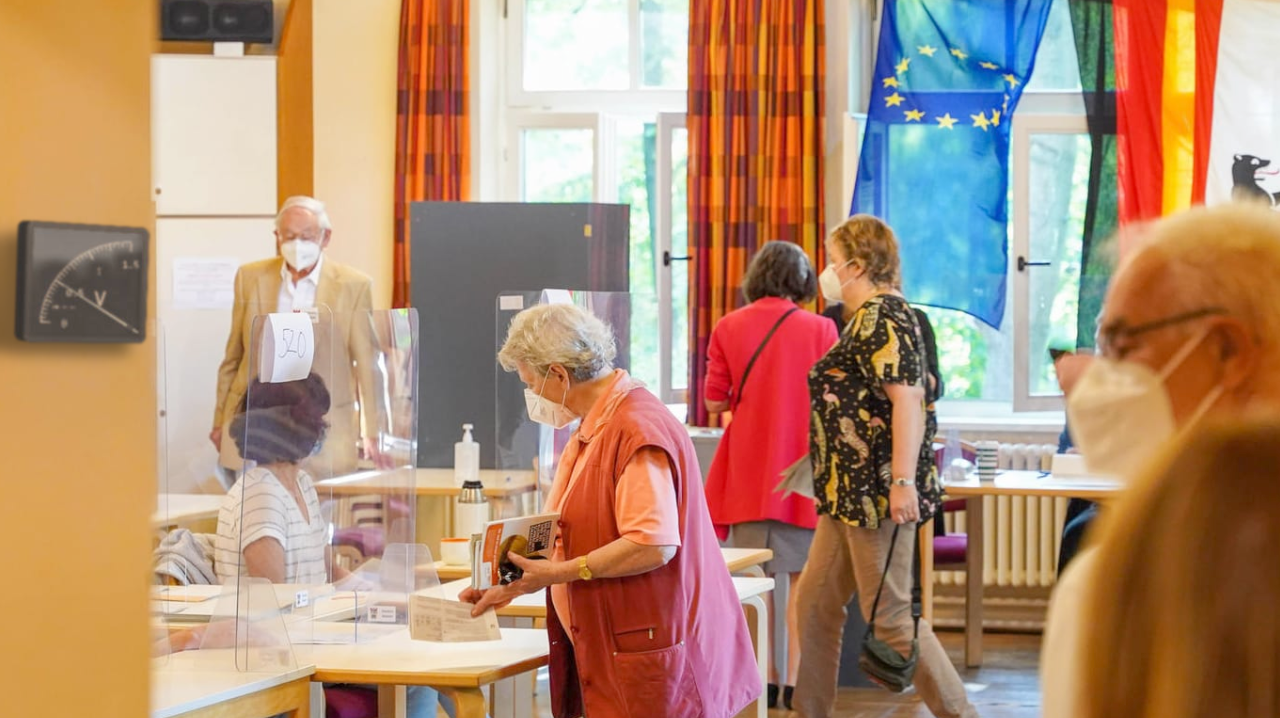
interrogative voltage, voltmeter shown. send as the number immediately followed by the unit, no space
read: 0.5V
